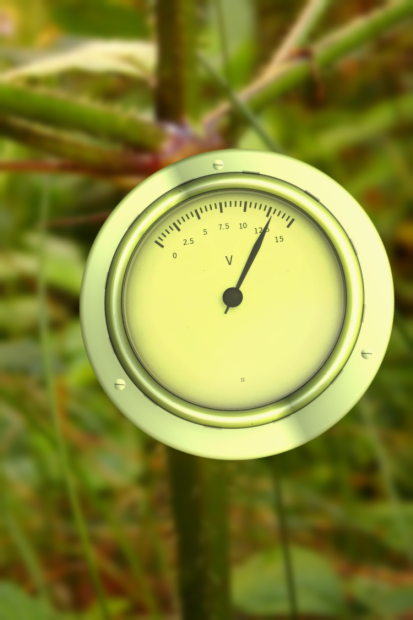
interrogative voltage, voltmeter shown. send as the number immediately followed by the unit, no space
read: 13V
